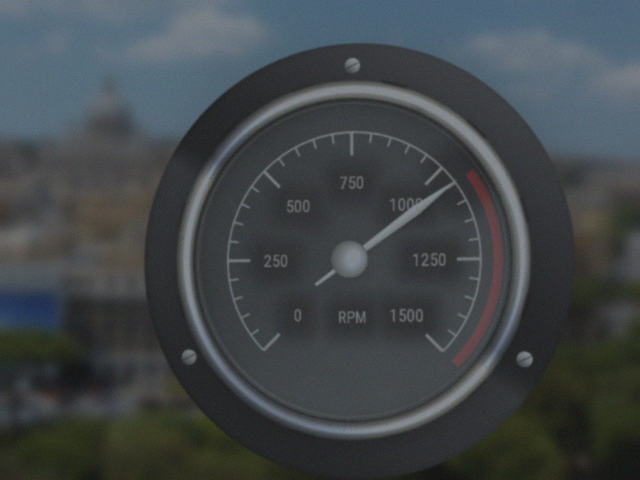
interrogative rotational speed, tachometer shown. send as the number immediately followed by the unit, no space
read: 1050rpm
